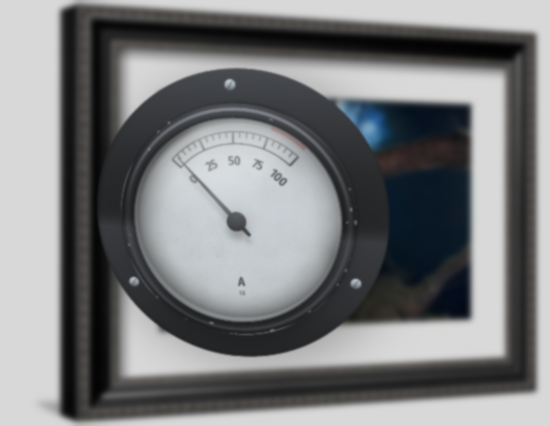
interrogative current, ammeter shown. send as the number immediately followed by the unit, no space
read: 5A
